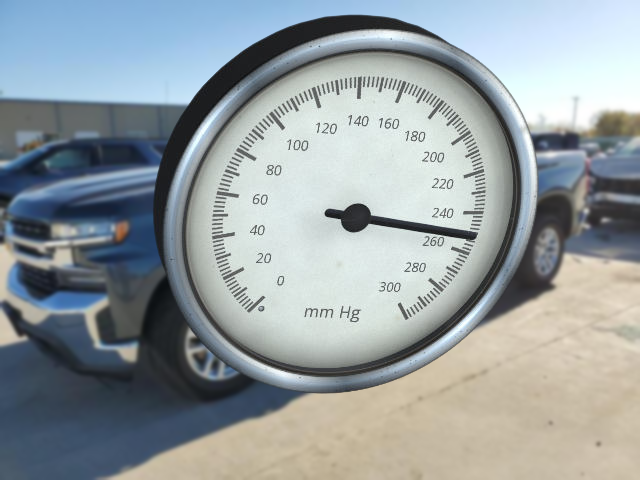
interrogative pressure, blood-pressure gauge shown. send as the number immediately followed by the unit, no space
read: 250mmHg
